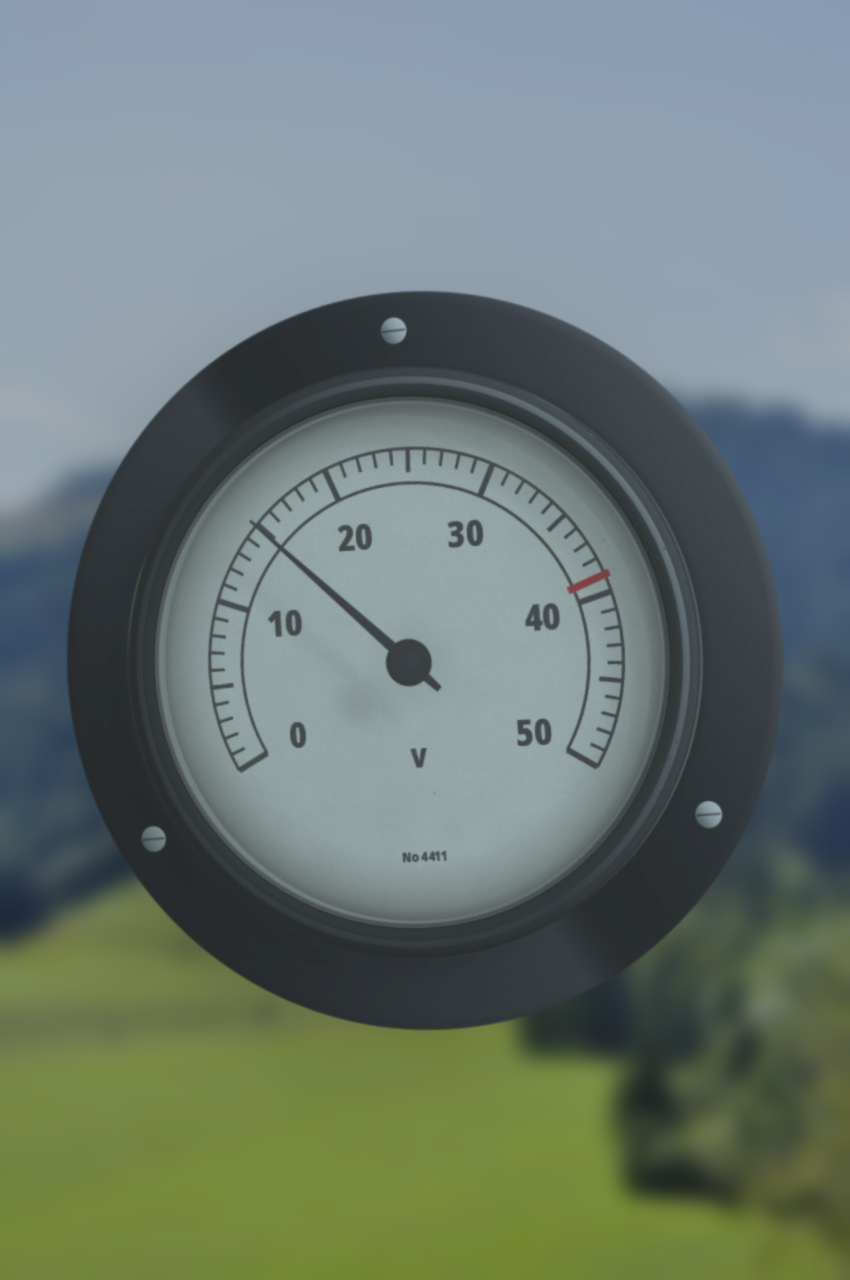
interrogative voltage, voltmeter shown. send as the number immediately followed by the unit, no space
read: 15V
